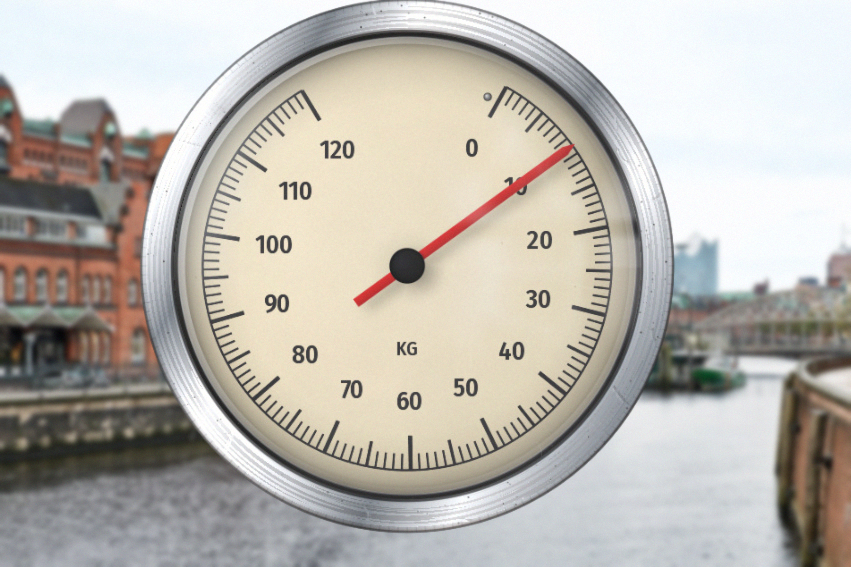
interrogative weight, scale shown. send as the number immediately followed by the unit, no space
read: 10kg
